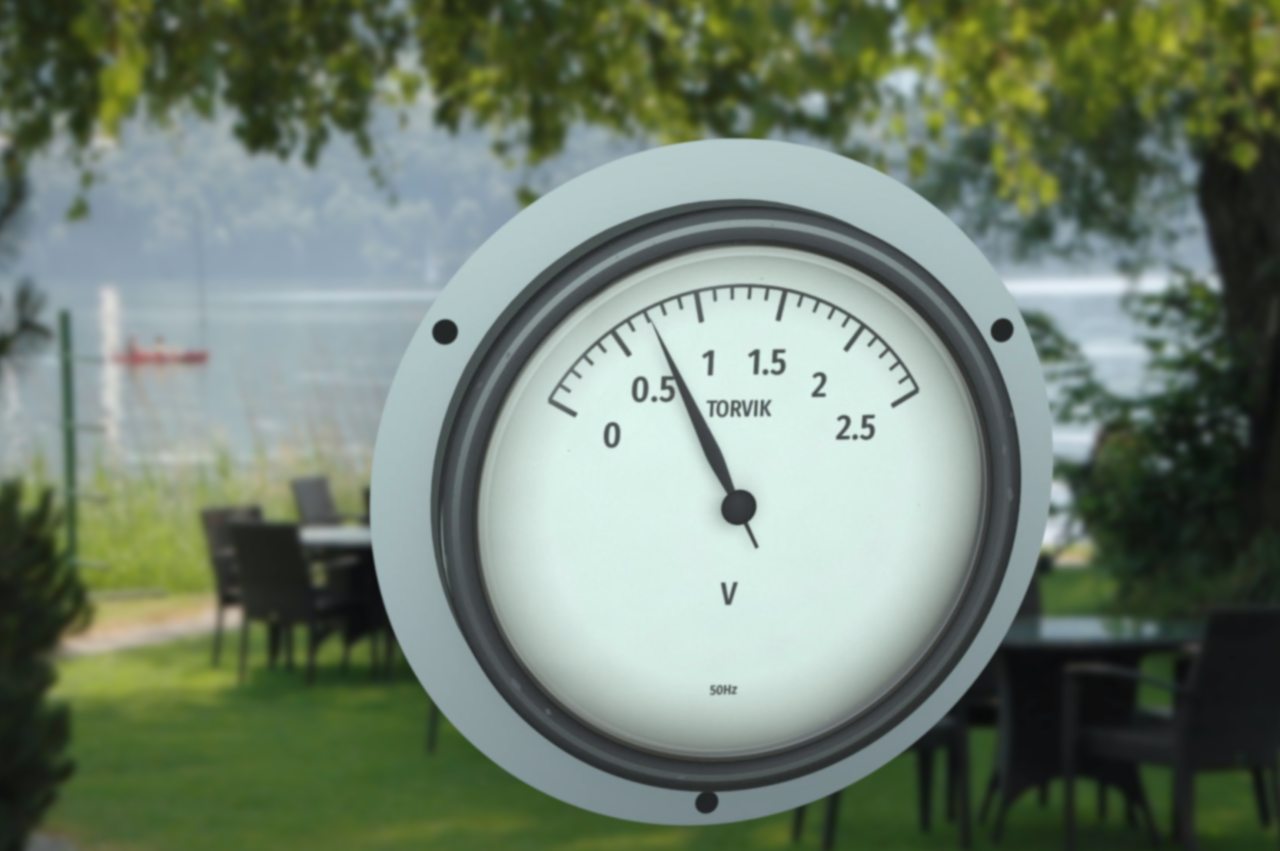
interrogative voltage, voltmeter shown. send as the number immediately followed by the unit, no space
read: 0.7V
